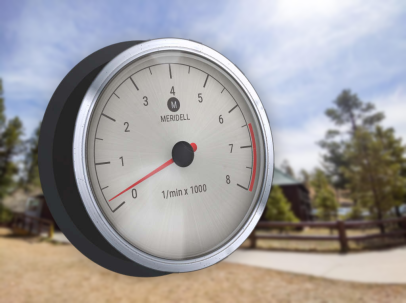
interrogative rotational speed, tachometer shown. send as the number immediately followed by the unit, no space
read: 250rpm
